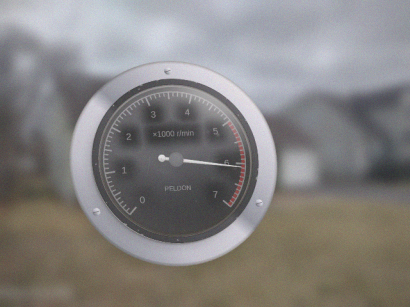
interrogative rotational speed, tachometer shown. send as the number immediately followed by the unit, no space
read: 6100rpm
